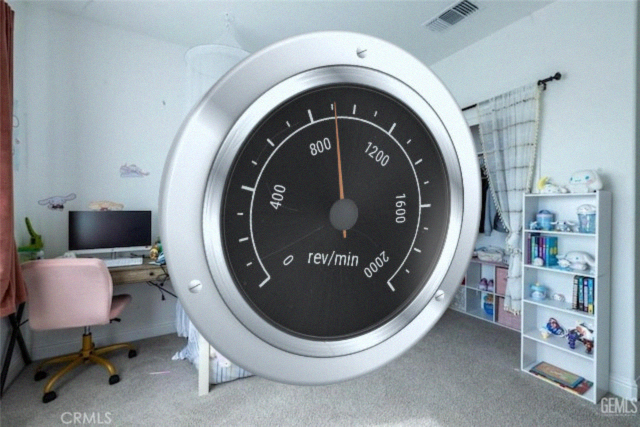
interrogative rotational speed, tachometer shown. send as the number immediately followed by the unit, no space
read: 900rpm
